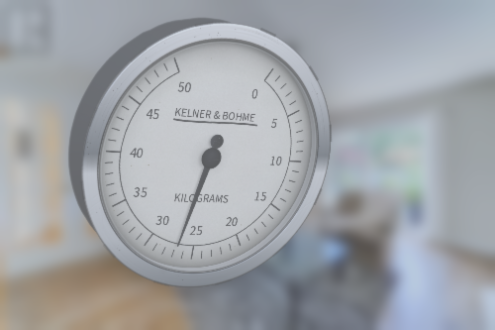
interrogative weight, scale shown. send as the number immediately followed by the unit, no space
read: 27kg
